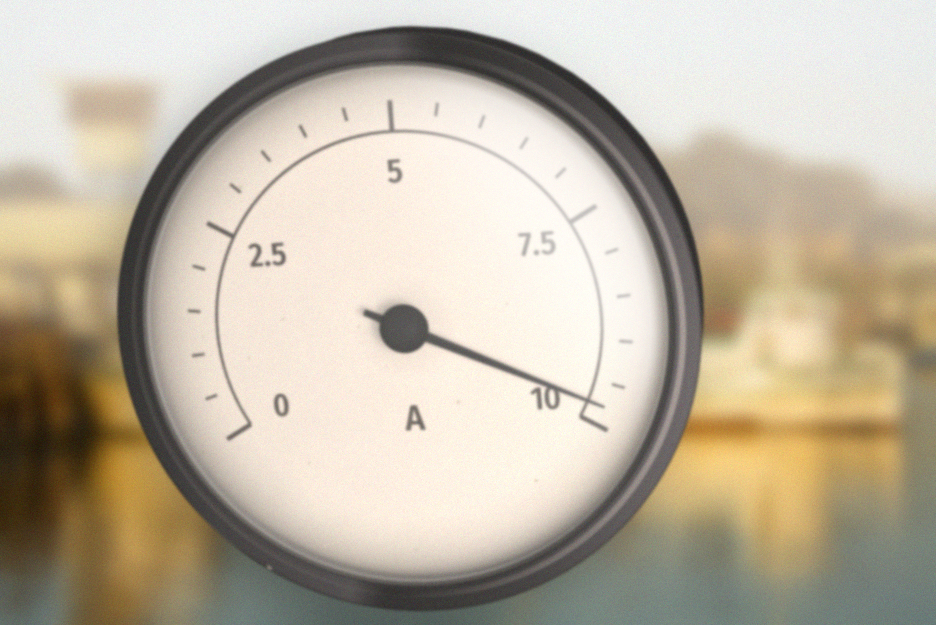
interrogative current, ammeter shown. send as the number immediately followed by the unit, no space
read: 9.75A
